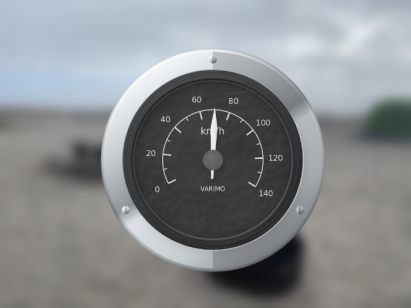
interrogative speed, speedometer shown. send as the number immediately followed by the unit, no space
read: 70km/h
